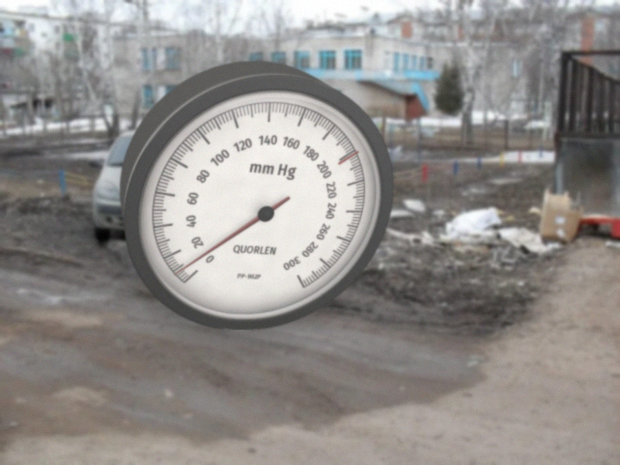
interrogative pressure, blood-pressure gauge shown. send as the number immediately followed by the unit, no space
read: 10mmHg
